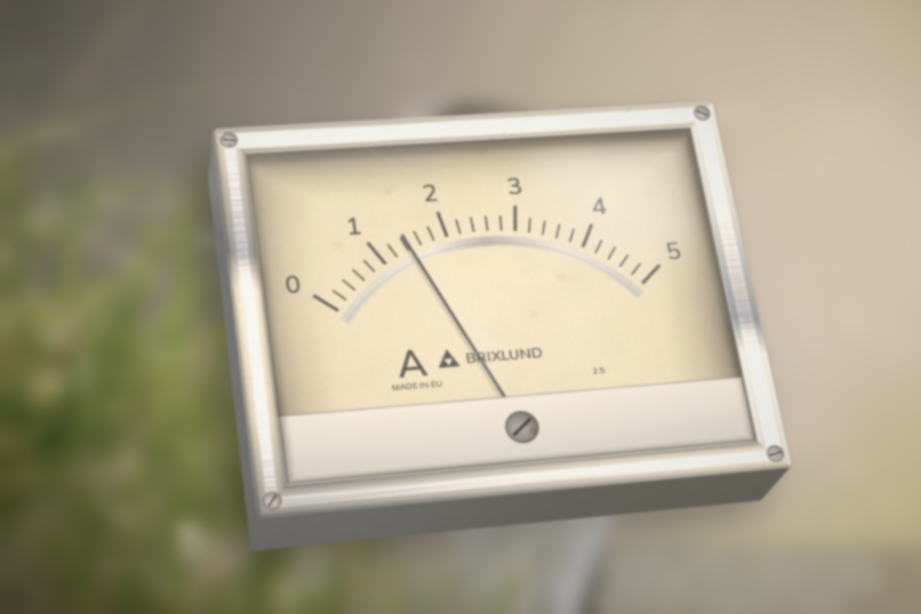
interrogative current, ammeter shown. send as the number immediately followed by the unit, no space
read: 1.4A
